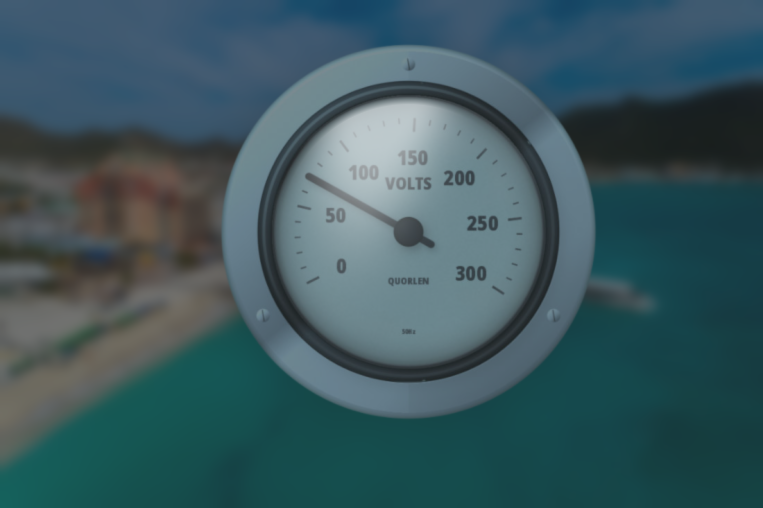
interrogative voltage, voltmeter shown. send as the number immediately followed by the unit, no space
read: 70V
